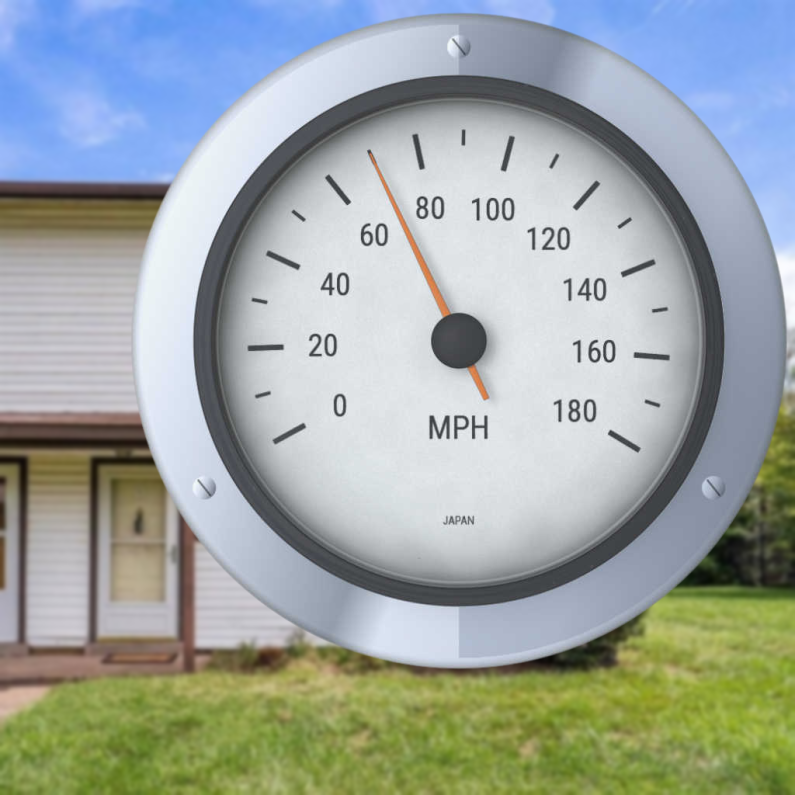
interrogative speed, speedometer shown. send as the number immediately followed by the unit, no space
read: 70mph
